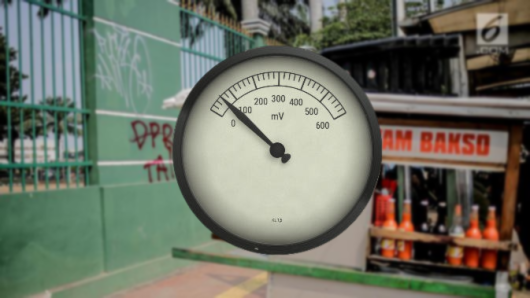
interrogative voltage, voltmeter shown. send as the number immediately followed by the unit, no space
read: 60mV
